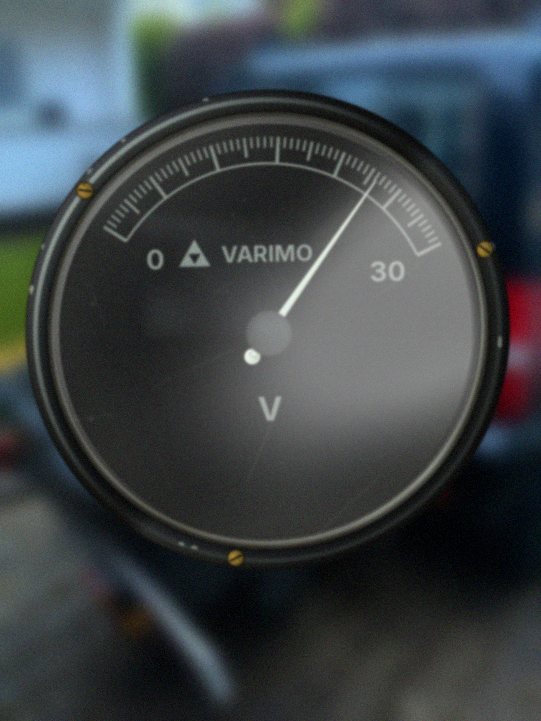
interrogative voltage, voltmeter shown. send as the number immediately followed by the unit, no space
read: 23V
